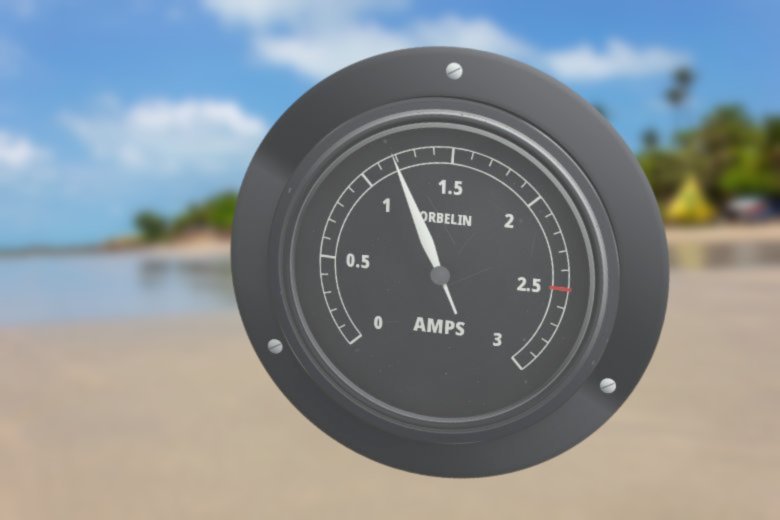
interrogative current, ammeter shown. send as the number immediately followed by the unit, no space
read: 1.2A
